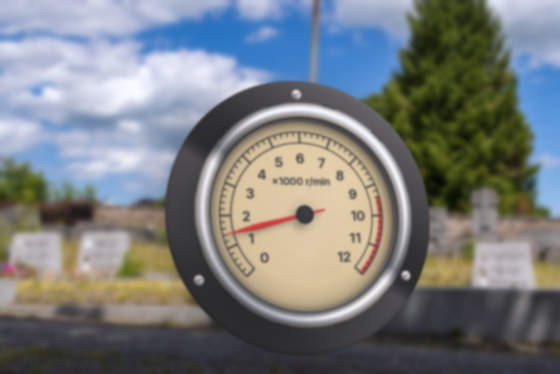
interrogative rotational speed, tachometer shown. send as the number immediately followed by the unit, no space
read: 1400rpm
